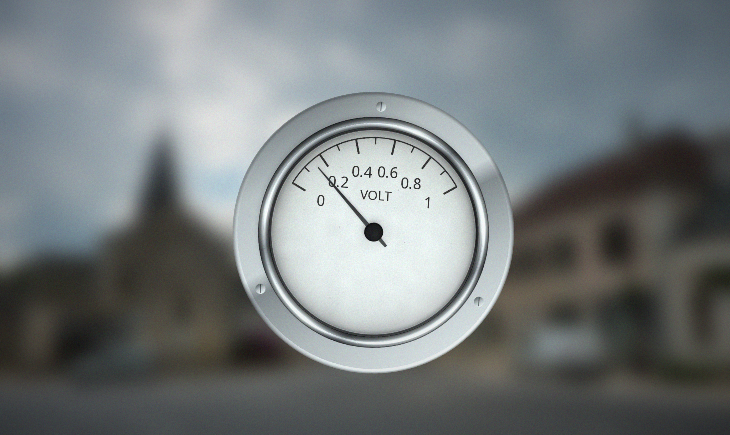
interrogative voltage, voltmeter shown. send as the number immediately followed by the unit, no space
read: 0.15V
